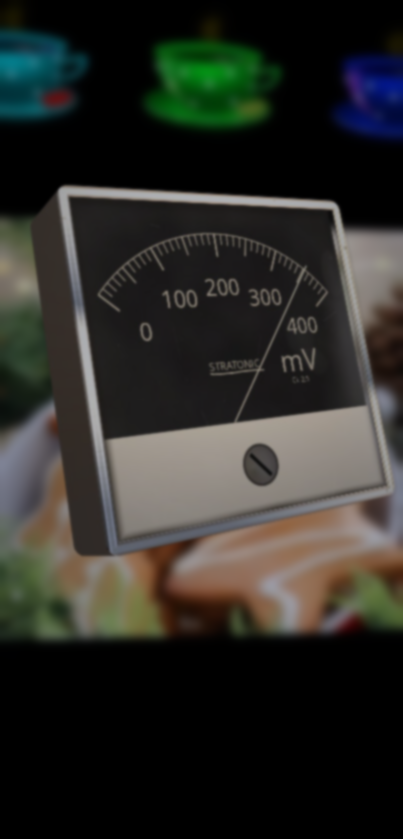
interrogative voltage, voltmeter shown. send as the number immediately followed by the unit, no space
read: 350mV
